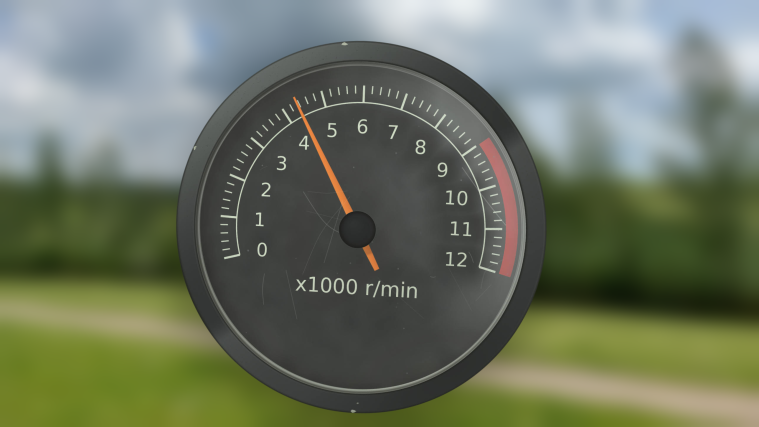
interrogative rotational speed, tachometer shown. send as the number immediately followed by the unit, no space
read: 4400rpm
